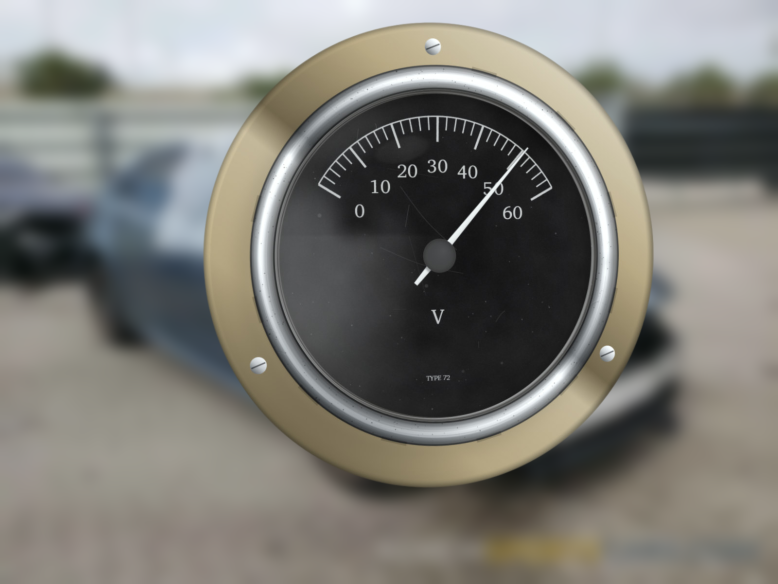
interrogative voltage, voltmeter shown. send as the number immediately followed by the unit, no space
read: 50V
